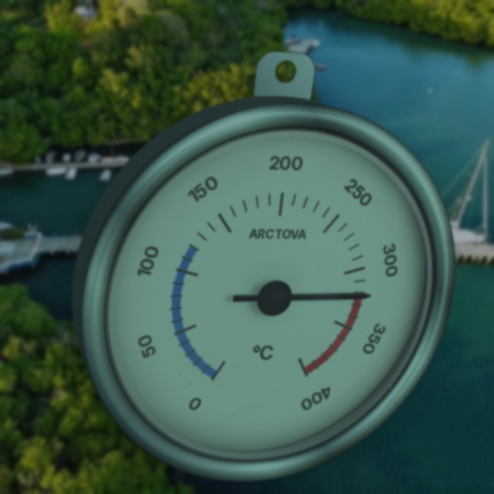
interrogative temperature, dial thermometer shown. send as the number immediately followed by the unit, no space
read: 320°C
